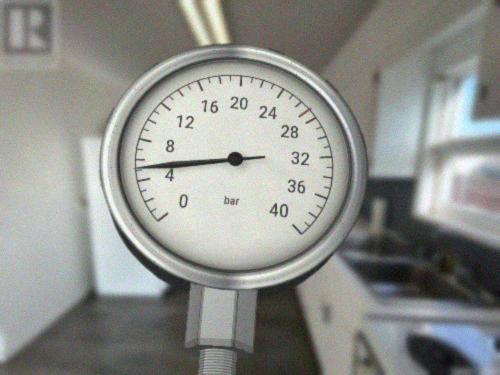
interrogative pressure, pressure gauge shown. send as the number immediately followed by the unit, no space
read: 5bar
